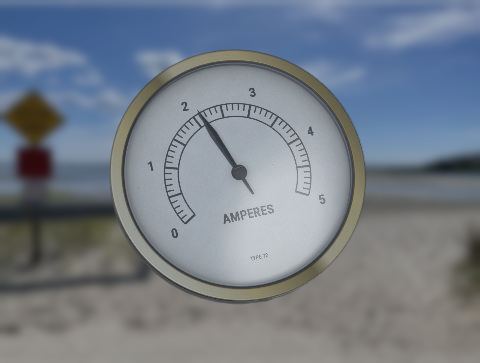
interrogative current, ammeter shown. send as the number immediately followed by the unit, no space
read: 2.1A
